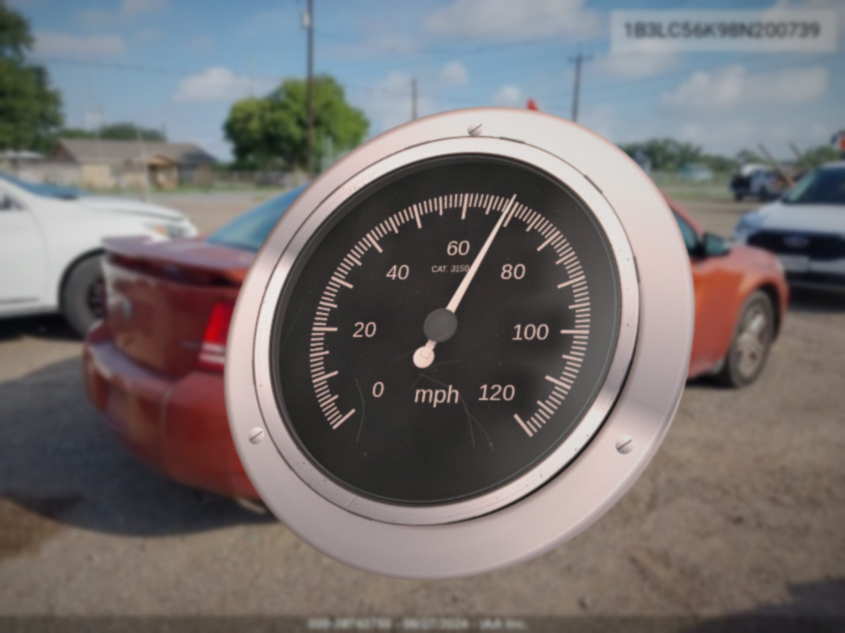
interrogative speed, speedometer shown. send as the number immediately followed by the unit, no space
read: 70mph
